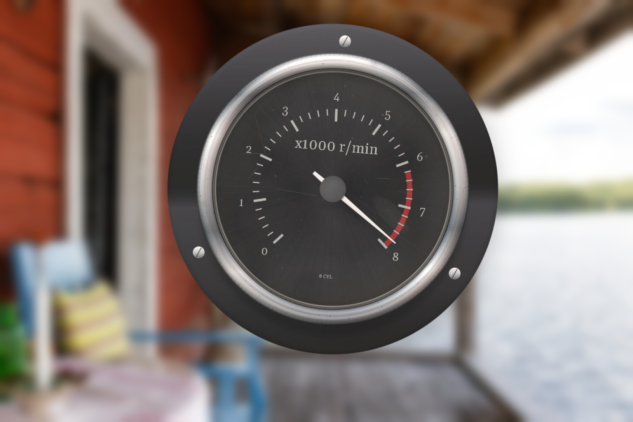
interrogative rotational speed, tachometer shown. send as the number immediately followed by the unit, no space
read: 7800rpm
